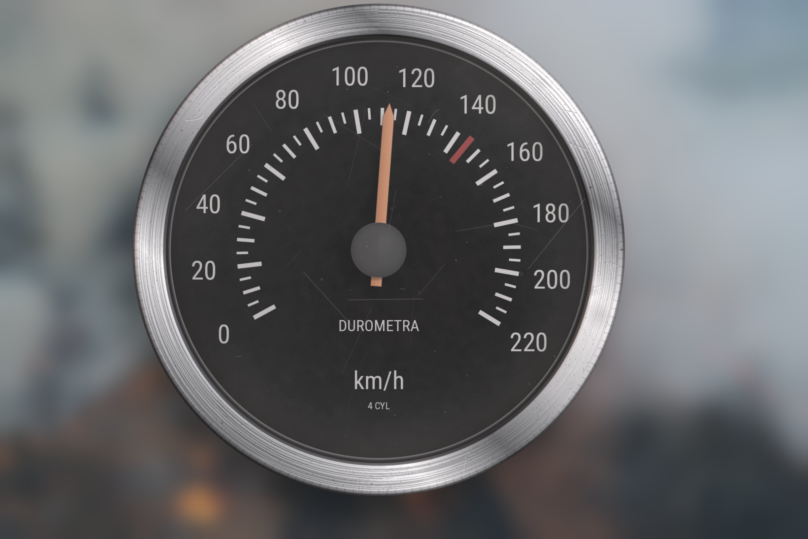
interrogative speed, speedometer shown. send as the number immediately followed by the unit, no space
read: 112.5km/h
